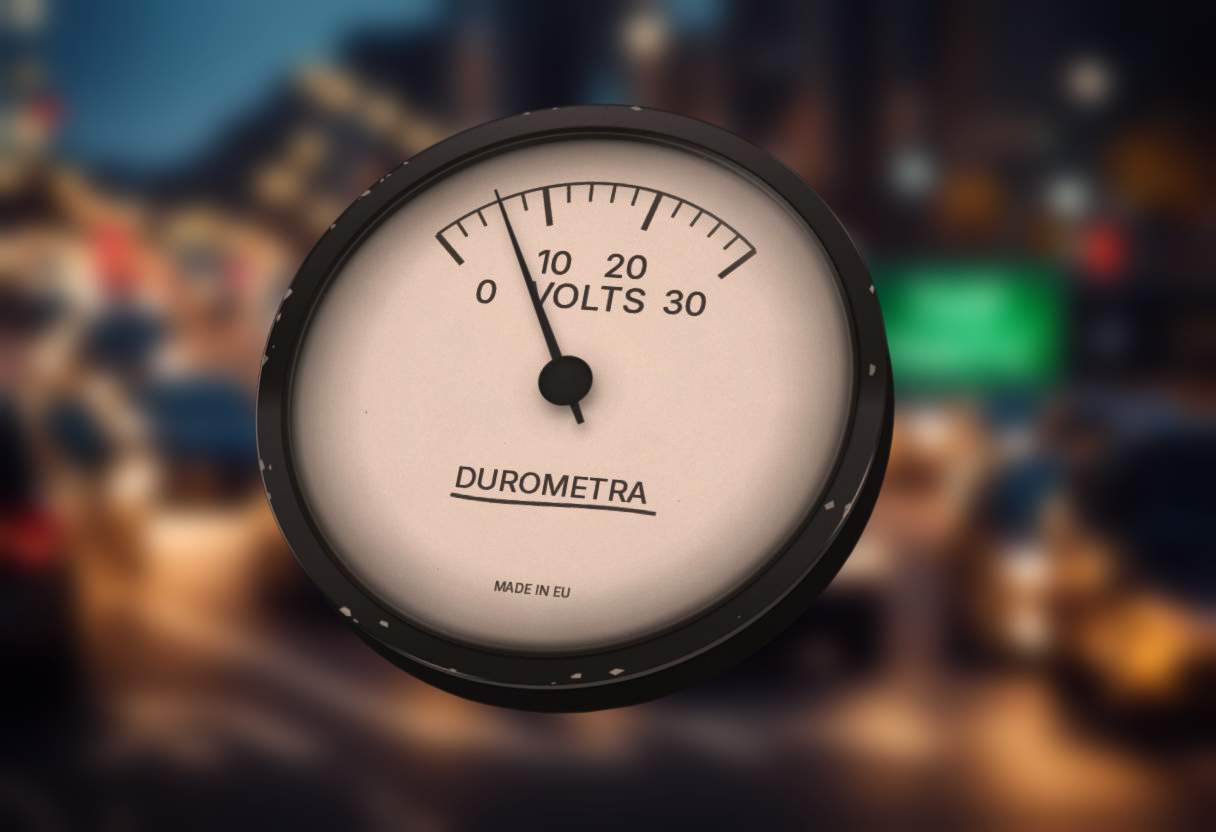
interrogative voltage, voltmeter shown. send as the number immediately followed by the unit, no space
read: 6V
